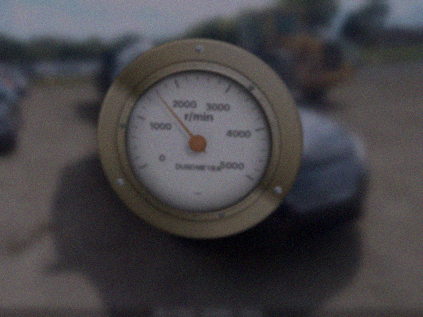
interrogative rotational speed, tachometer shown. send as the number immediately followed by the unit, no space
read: 1600rpm
